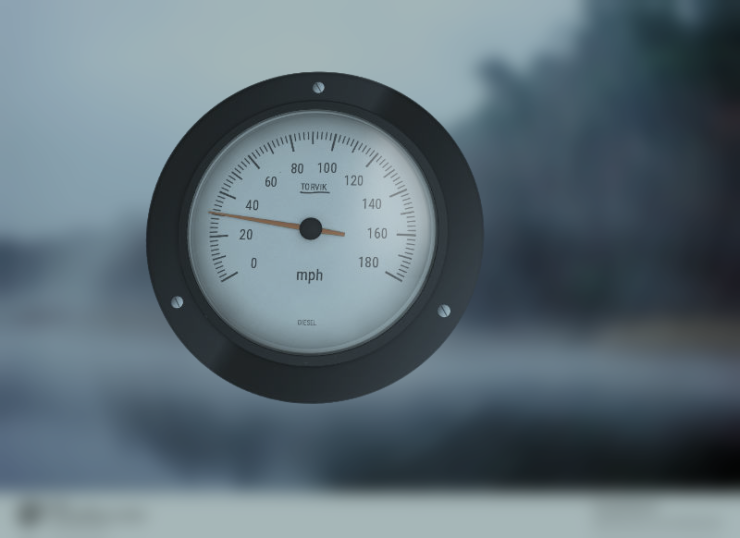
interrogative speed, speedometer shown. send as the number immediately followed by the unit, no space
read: 30mph
